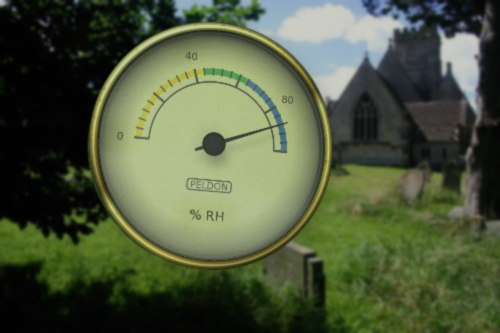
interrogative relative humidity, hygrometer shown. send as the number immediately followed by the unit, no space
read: 88%
